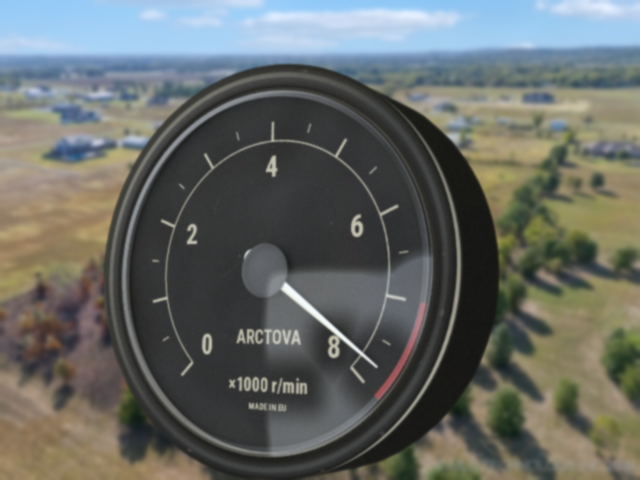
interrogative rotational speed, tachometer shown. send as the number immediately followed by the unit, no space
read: 7750rpm
